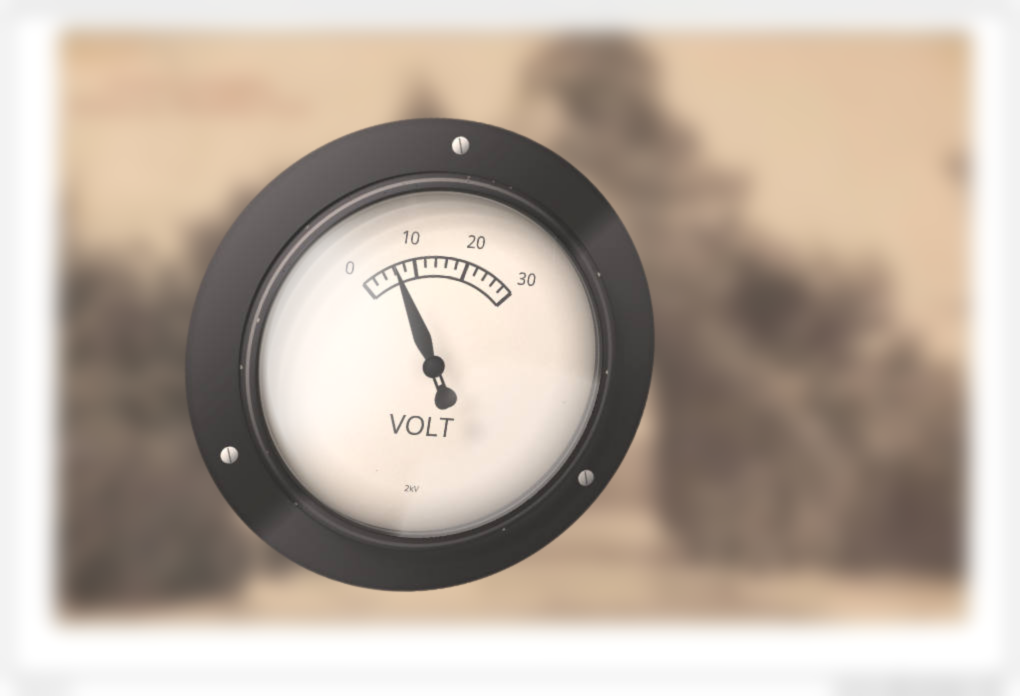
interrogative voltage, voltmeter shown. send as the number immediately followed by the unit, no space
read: 6V
